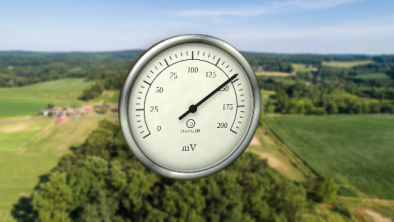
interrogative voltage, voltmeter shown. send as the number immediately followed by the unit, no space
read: 145mV
